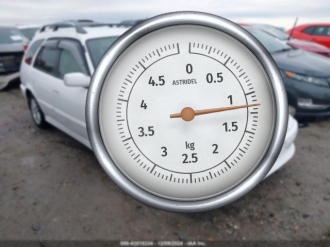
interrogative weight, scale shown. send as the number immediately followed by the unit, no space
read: 1.15kg
